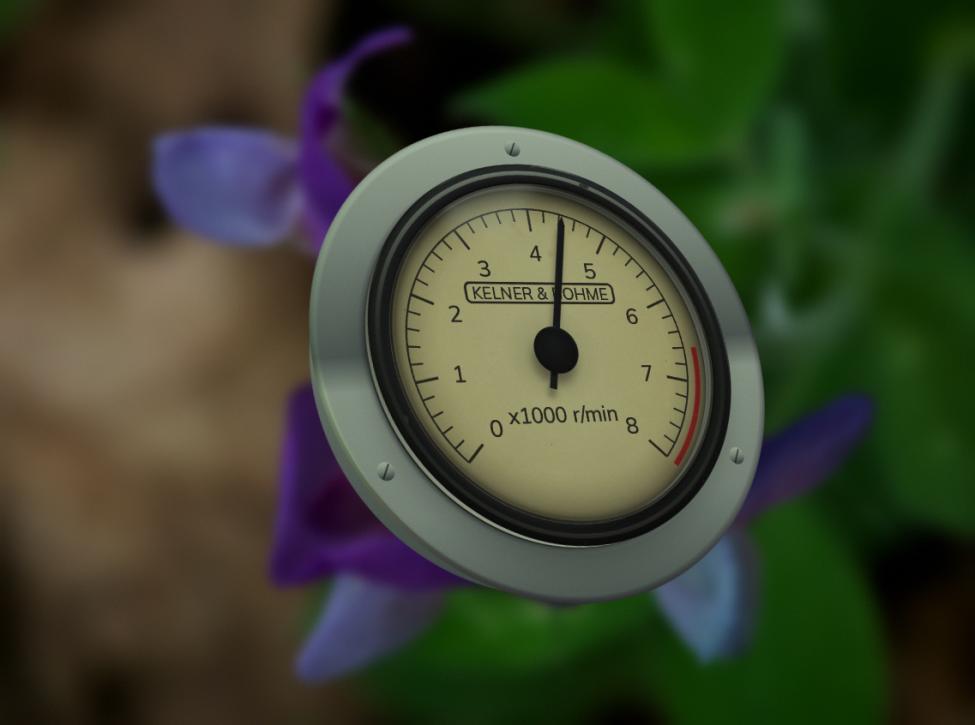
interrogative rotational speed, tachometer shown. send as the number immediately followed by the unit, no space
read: 4400rpm
